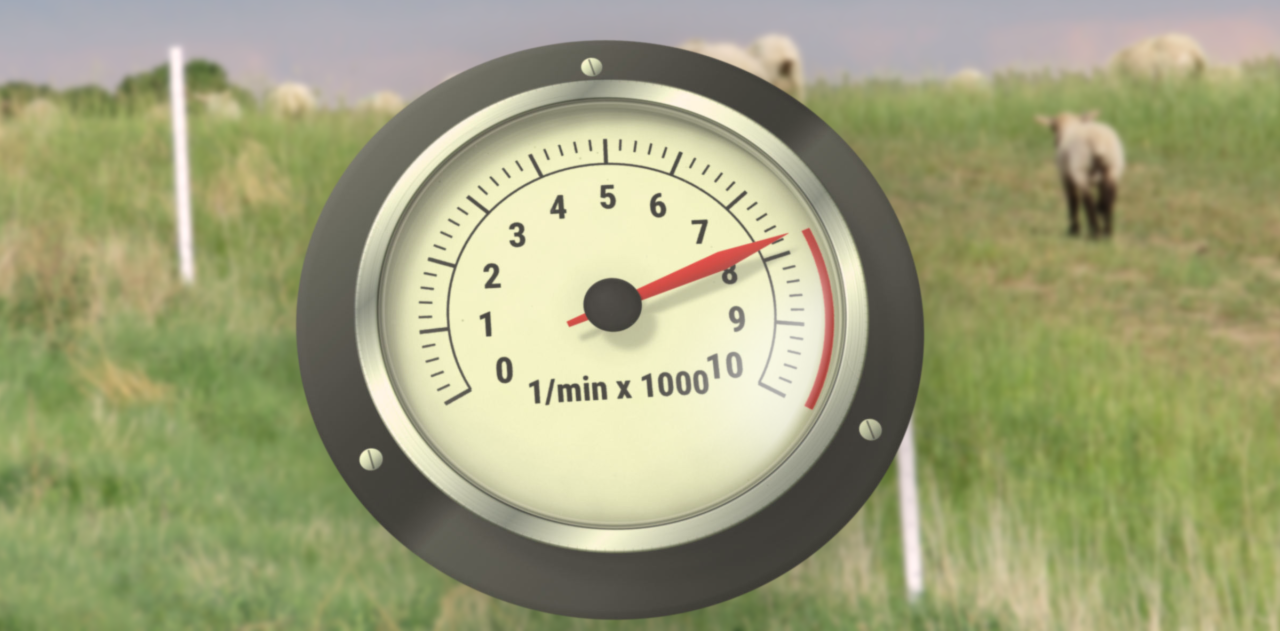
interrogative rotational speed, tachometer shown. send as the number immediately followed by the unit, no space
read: 7800rpm
